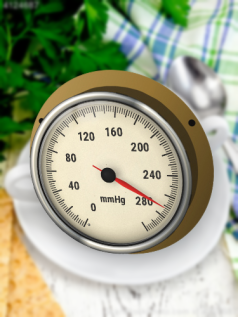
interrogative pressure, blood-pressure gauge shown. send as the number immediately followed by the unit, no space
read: 270mmHg
